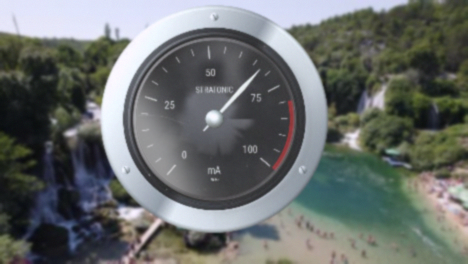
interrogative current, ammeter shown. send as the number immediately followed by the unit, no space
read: 67.5mA
